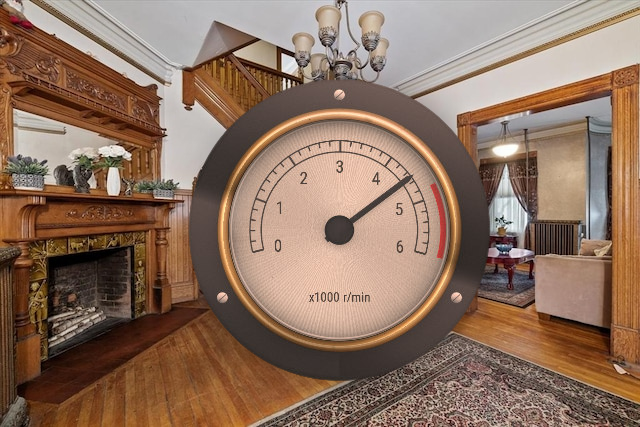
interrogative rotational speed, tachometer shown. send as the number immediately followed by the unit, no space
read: 4500rpm
